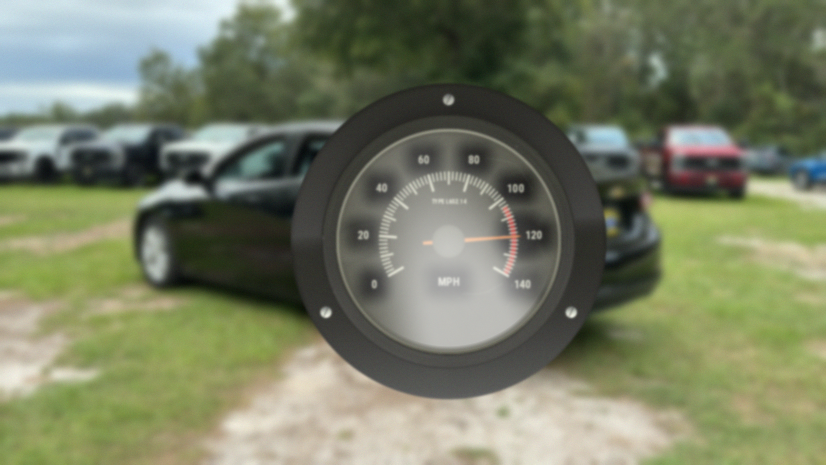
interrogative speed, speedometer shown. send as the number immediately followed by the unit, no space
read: 120mph
